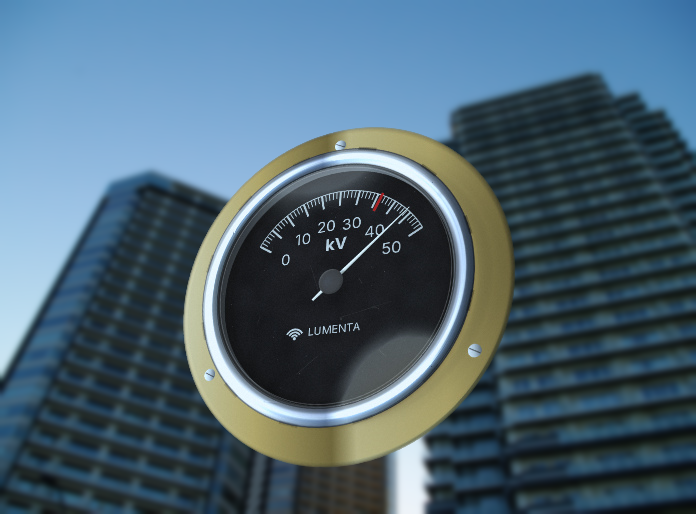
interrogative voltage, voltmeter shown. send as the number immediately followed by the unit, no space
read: 45kV
